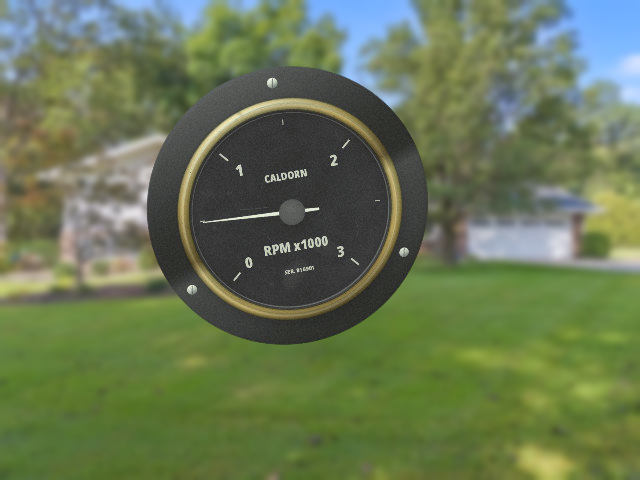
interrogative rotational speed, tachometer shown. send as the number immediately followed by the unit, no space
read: 500rpm
